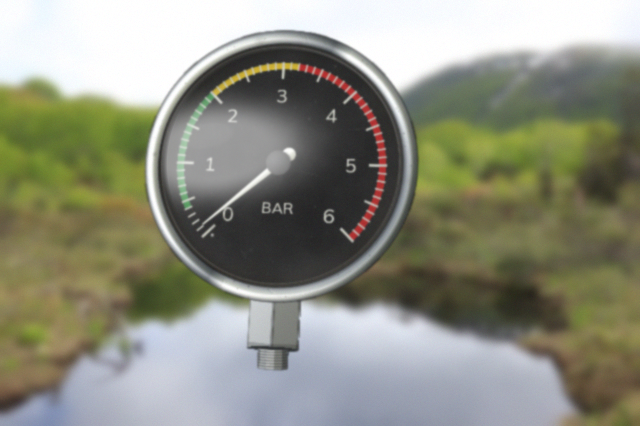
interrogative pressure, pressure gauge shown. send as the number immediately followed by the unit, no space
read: 0.1bar
